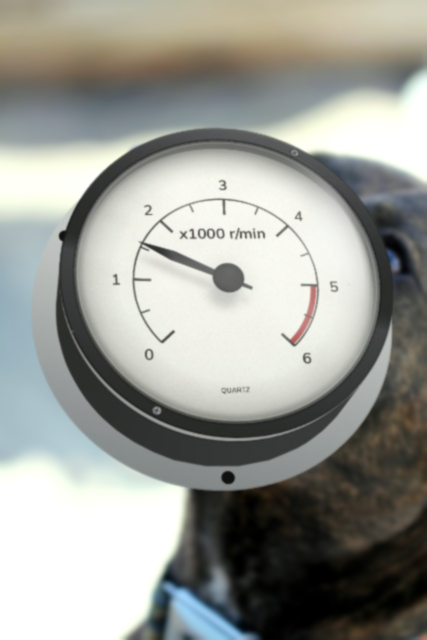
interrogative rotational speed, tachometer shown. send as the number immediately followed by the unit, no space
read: 1500rpm
